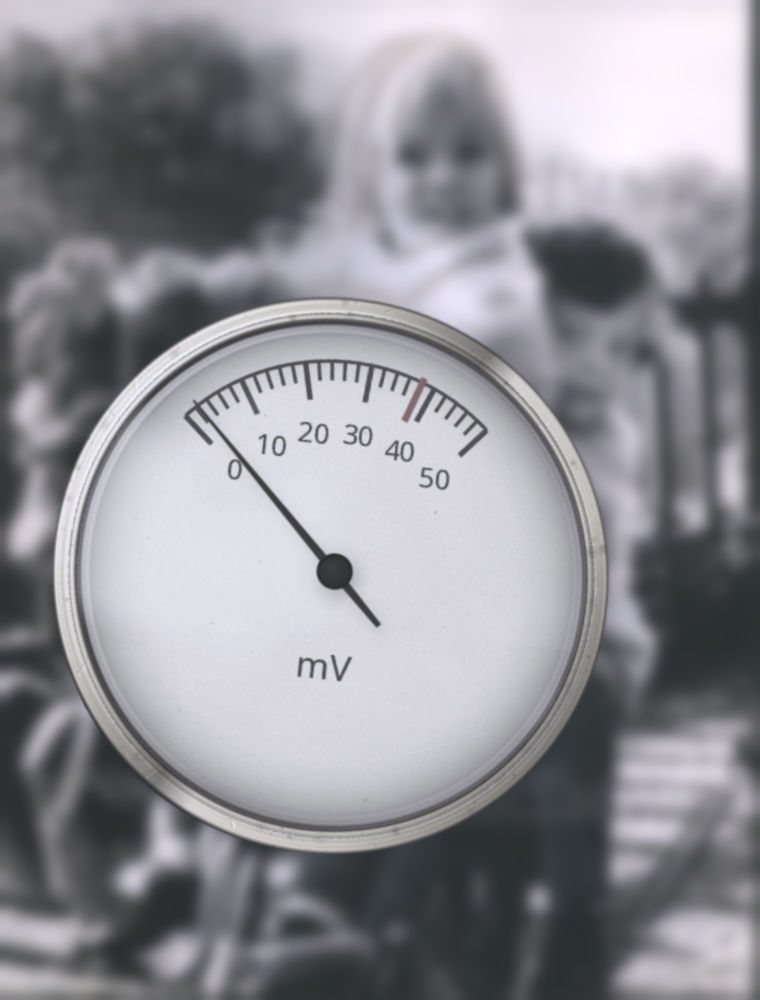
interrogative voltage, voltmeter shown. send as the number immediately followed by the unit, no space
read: 2mV
